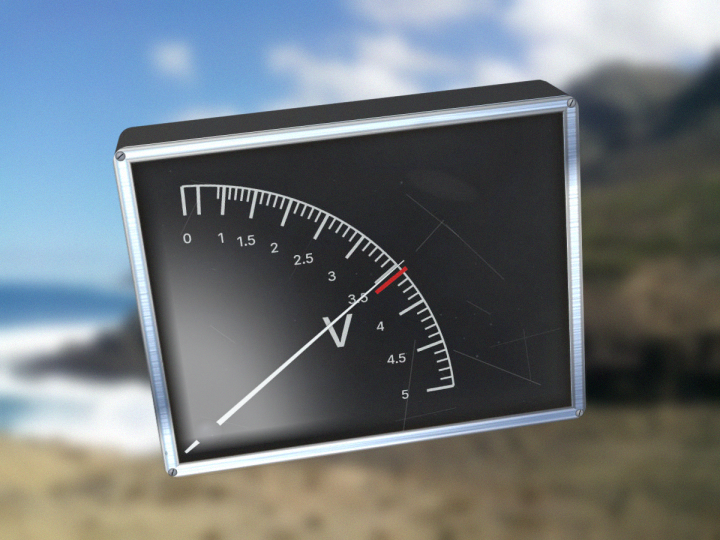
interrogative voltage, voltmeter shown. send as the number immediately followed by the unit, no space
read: 3.5V
